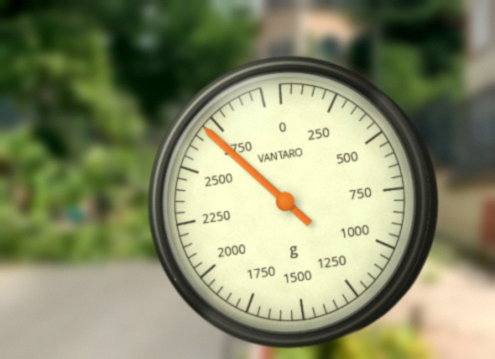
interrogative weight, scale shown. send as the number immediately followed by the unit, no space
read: 2700g
